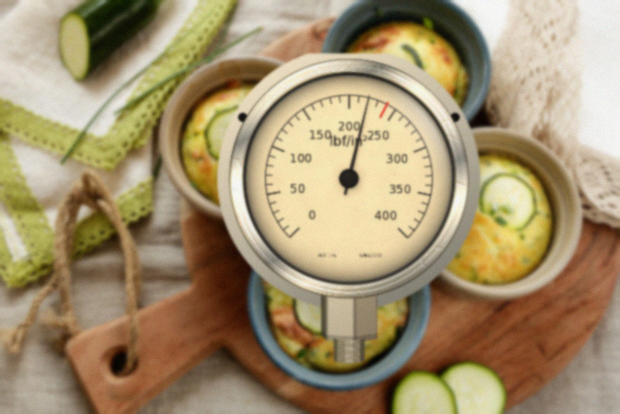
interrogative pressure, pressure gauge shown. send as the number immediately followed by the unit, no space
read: 220psi
